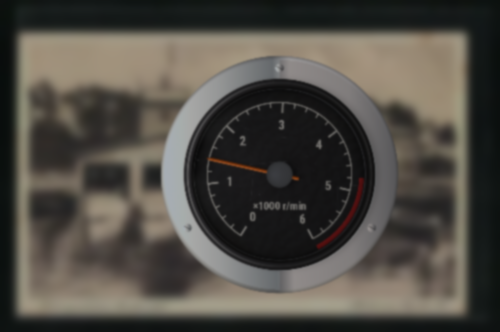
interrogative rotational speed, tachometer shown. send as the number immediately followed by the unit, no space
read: 1400rpm
